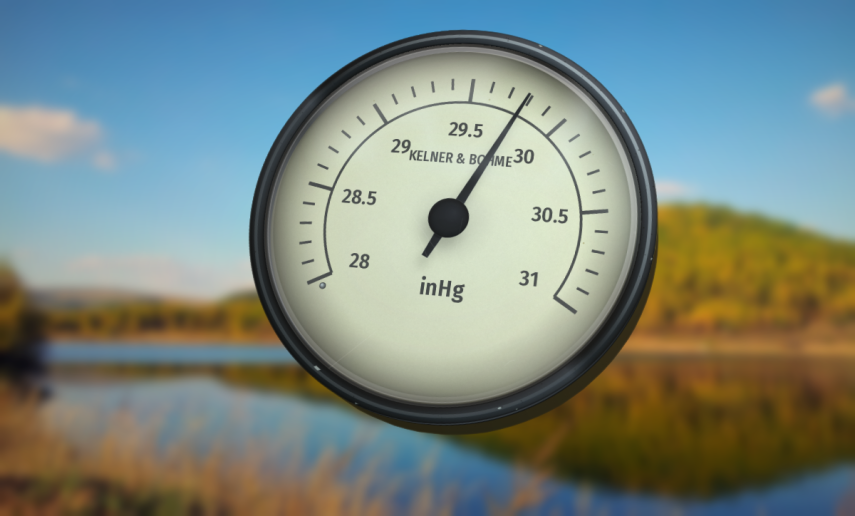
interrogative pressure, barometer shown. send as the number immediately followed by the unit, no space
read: 29.8inHg
